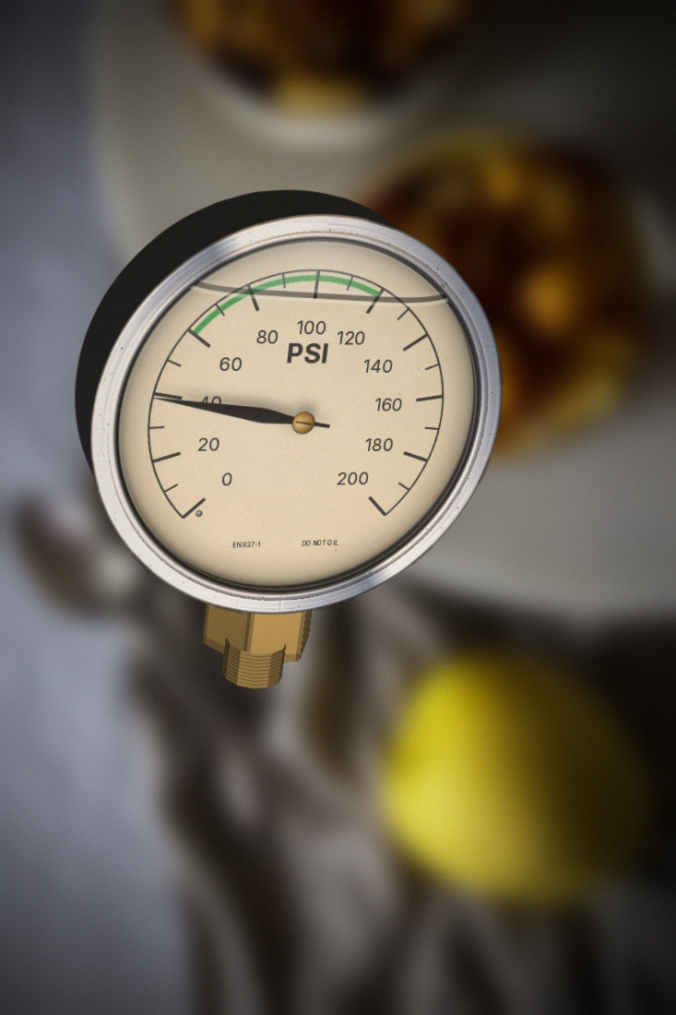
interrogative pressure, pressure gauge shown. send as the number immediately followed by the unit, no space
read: 40psi
